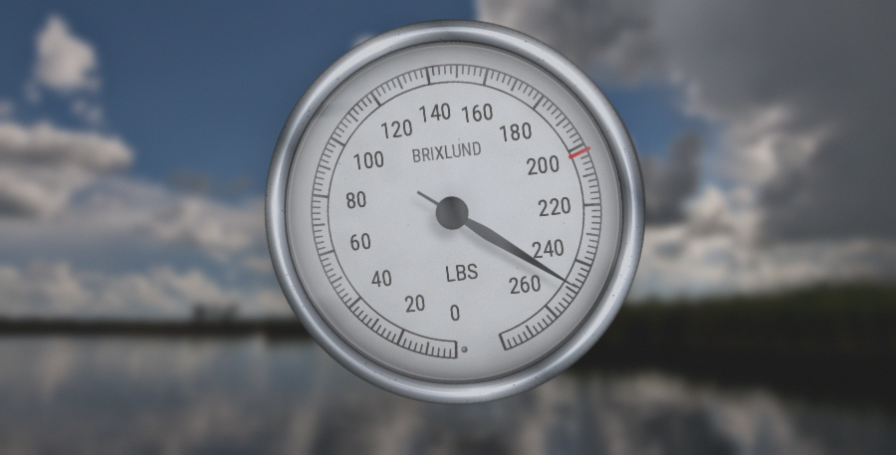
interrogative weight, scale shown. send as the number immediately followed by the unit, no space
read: 248lb
